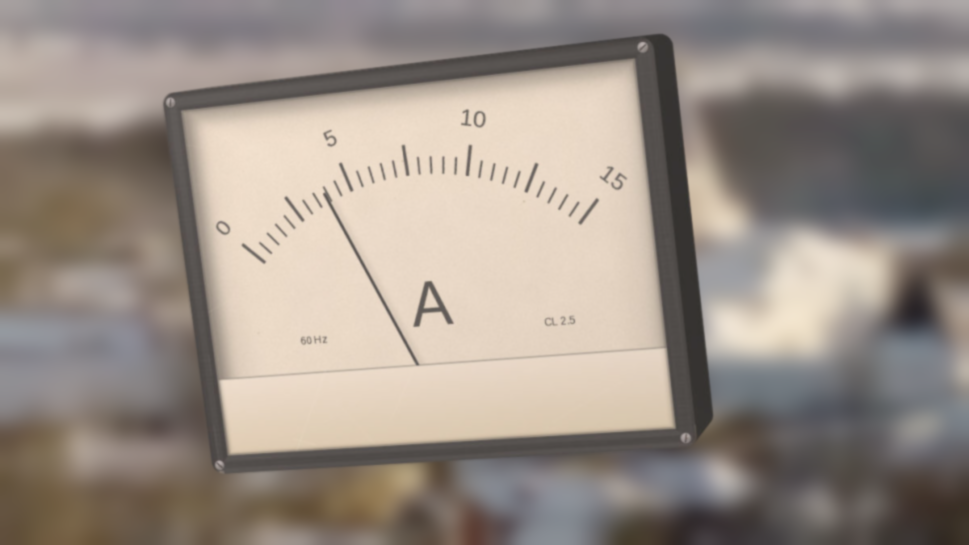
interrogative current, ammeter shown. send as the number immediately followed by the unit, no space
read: 4A
